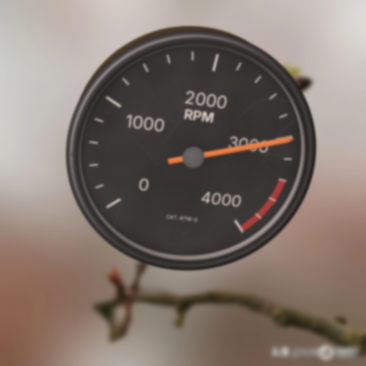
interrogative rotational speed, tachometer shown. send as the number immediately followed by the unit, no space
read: 3000rpm
